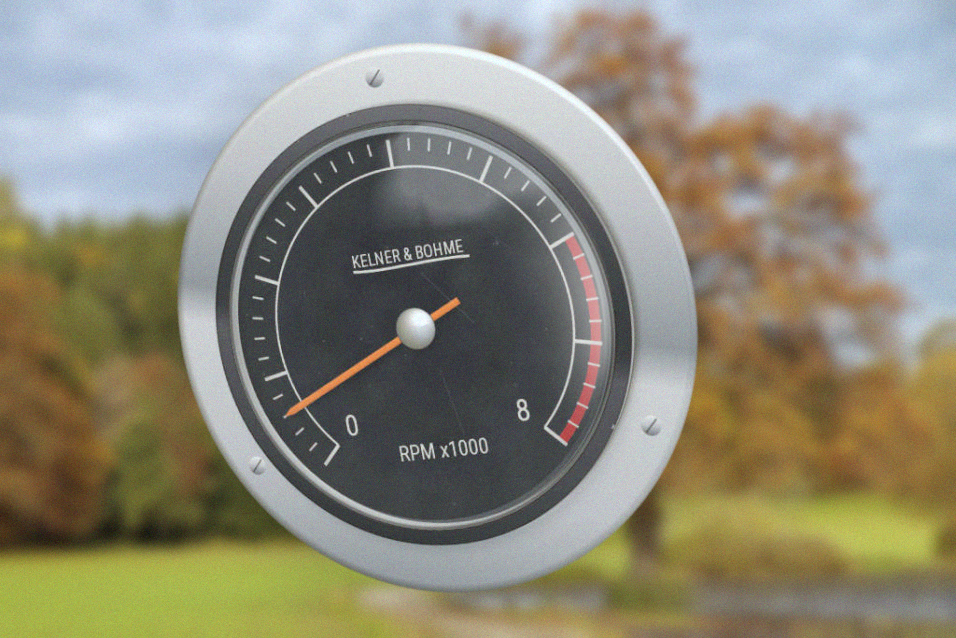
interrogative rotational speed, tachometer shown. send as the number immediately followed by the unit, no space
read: 600rpm
